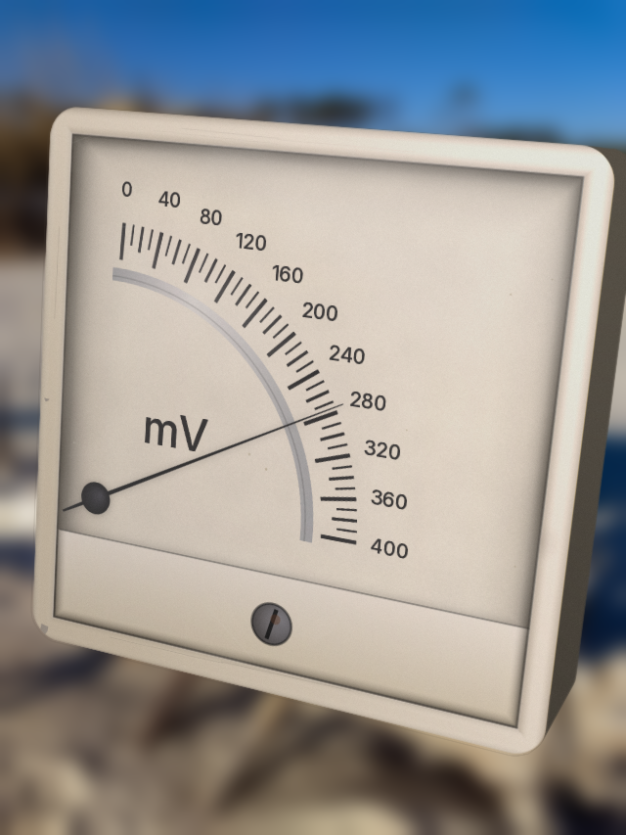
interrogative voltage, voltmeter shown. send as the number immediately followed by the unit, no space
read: 275mV
